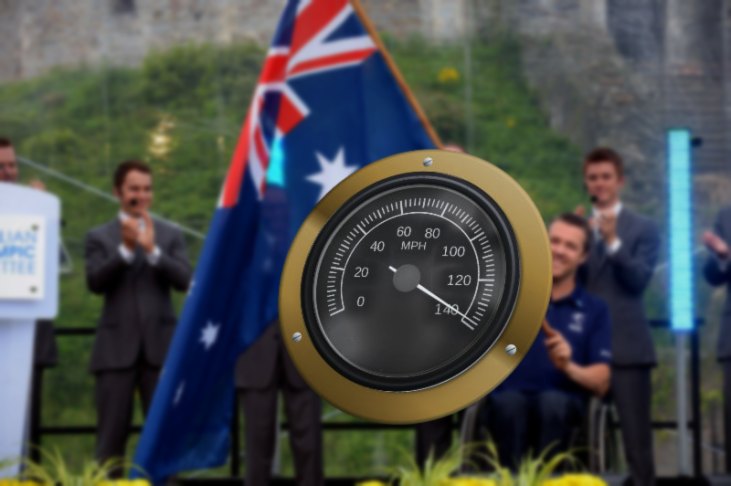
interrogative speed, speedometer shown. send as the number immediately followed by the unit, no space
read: 138mph
